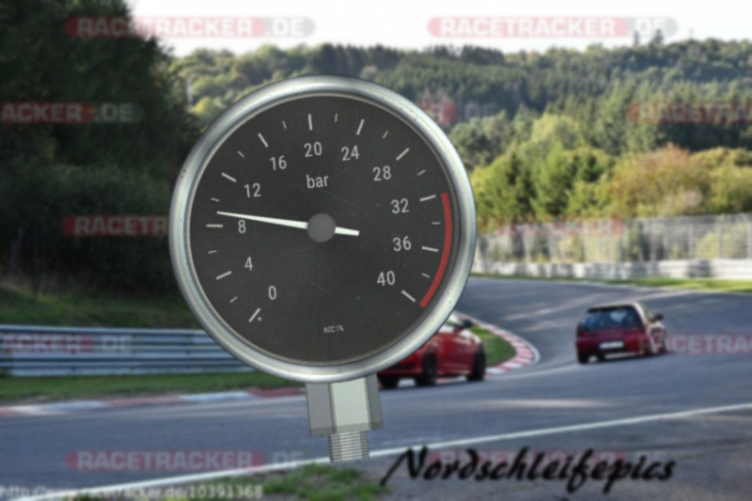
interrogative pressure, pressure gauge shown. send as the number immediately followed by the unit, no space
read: 9bar
